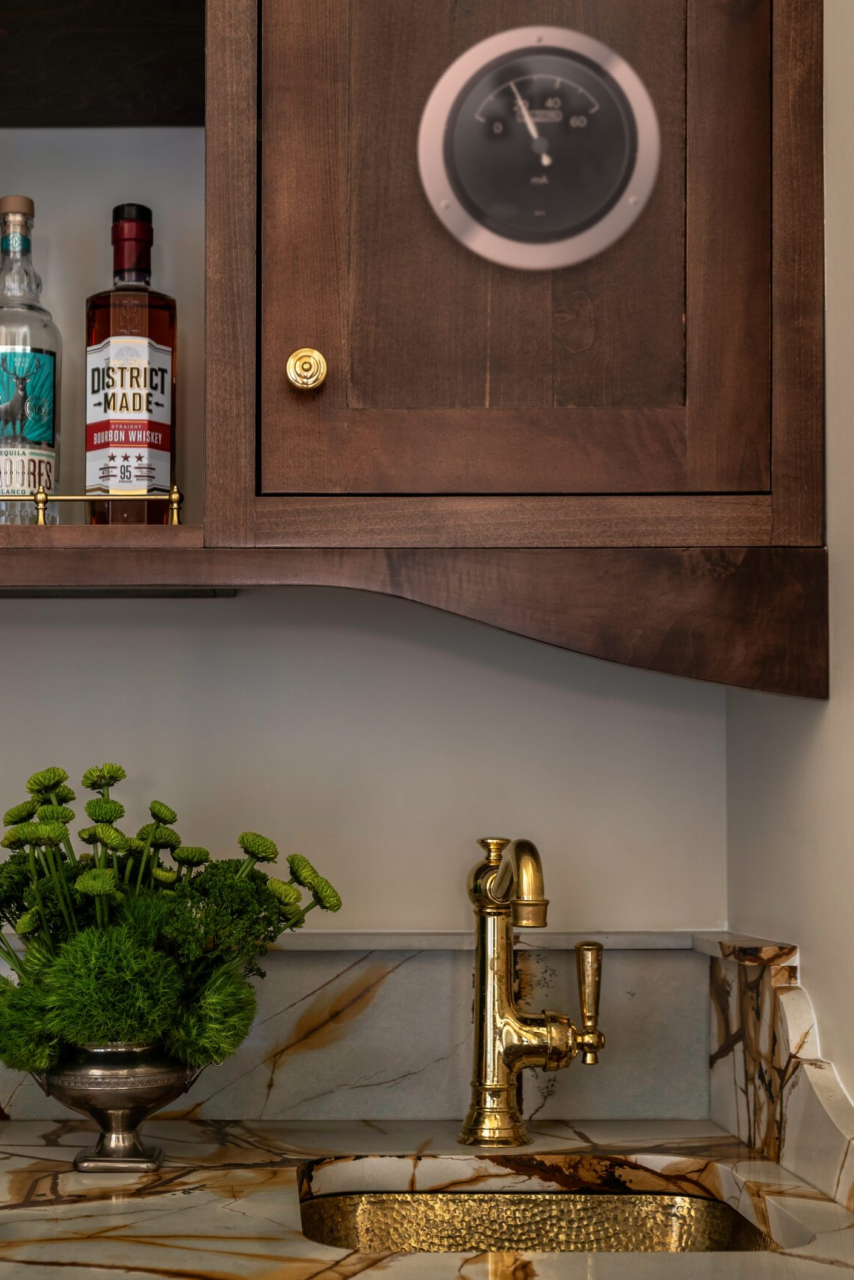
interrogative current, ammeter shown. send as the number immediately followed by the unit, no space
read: 20mA
